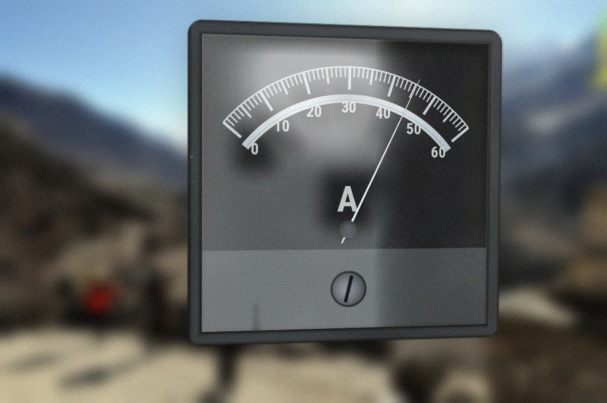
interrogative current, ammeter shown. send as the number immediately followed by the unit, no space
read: 45A
